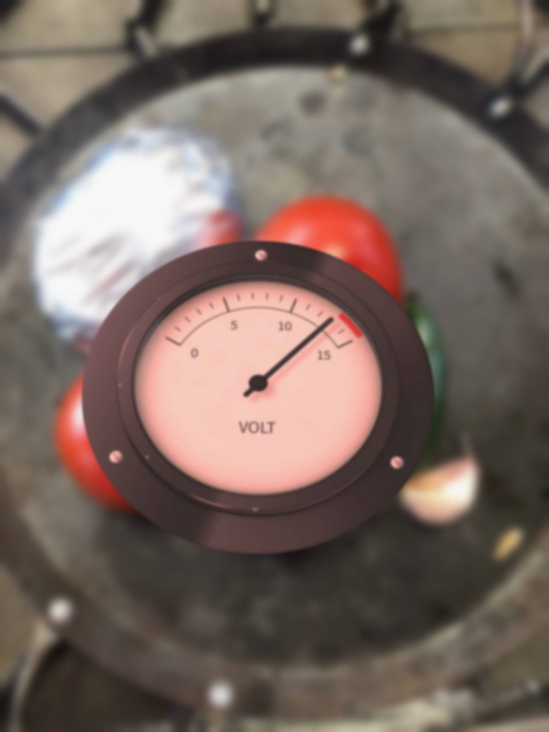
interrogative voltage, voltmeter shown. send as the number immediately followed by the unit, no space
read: 13V
